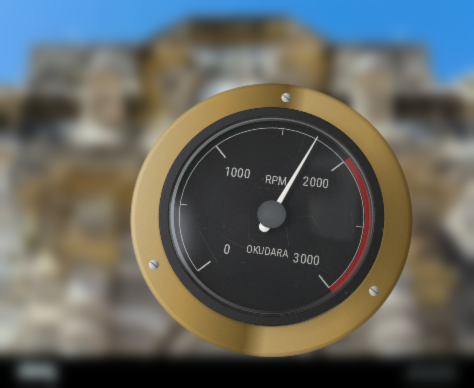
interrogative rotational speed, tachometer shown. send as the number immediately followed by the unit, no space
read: 1750rpm
